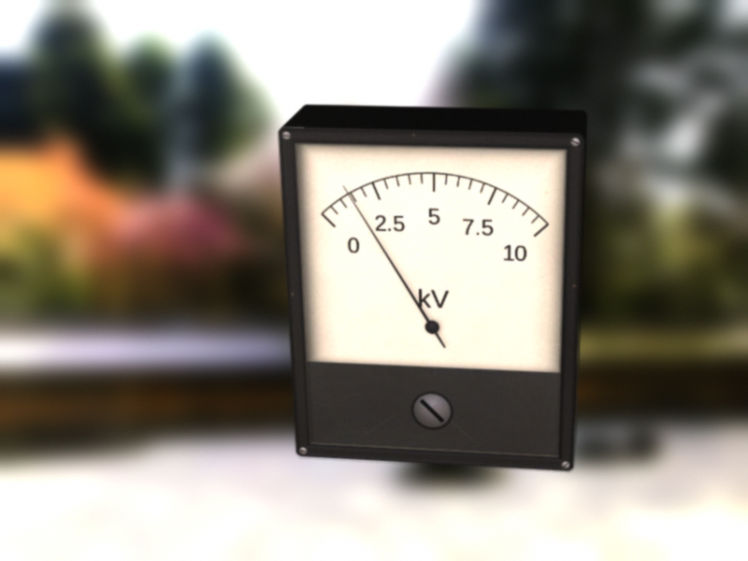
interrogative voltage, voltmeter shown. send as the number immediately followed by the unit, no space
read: 1.5kV
